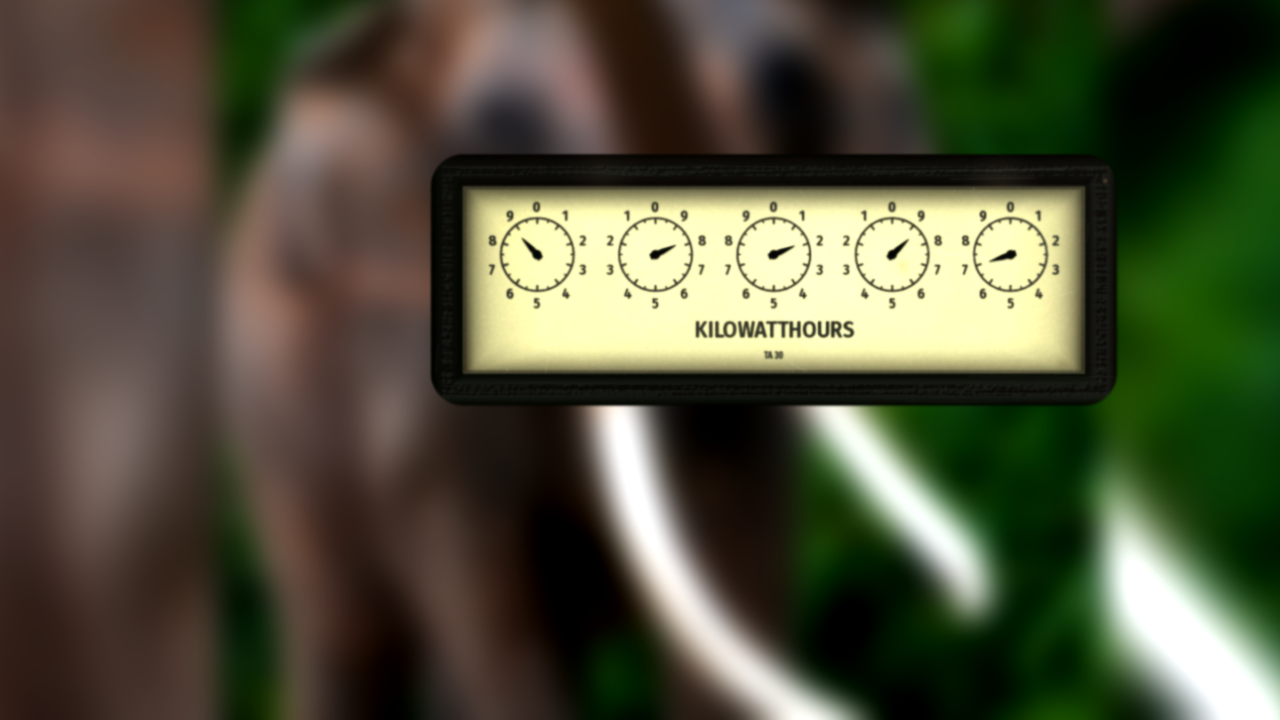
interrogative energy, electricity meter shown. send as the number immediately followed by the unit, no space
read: 88187kWh
